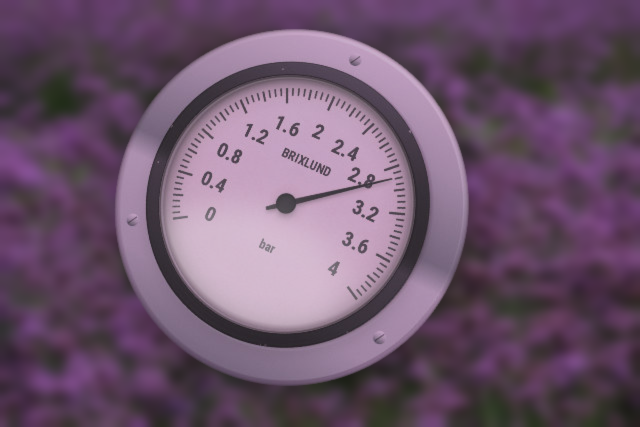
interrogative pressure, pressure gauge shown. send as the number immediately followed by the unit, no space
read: 2.9bar
